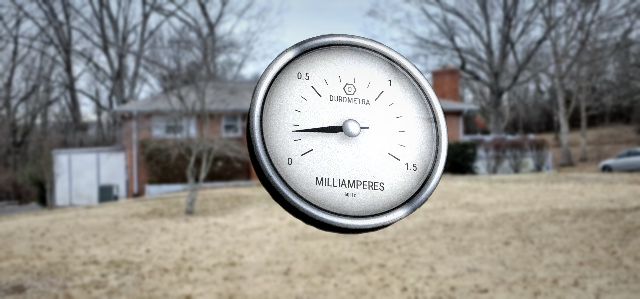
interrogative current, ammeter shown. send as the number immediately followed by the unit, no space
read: 0.15mA
